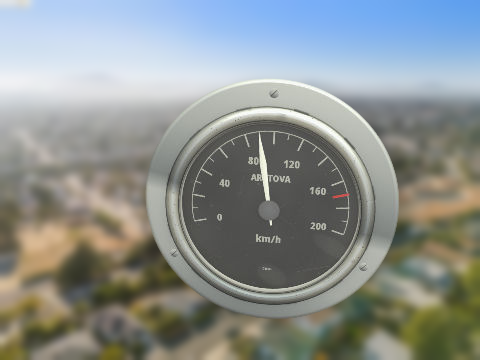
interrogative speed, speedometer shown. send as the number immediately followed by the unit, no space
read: 90km/h
